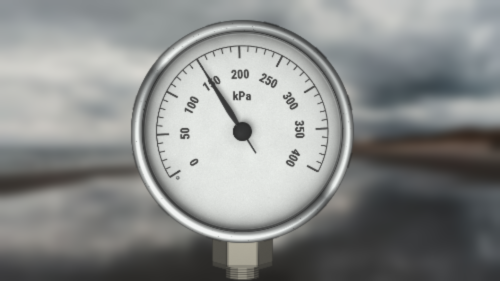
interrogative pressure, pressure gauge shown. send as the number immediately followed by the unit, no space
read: 150kPa
